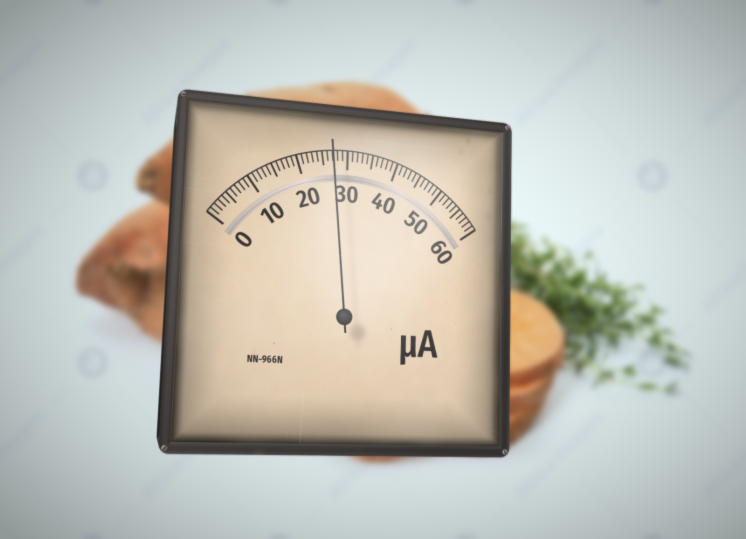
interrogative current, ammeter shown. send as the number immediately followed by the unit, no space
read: 27µA
